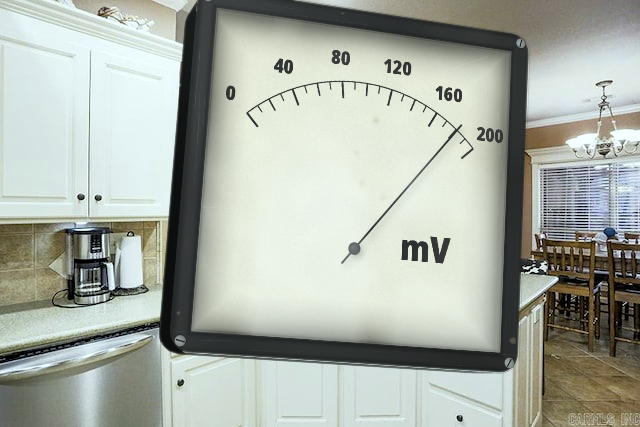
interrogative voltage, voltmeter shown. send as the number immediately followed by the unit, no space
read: 180mV
